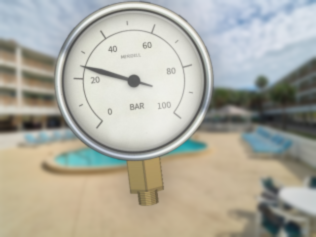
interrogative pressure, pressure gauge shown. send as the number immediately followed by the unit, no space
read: 25bar
